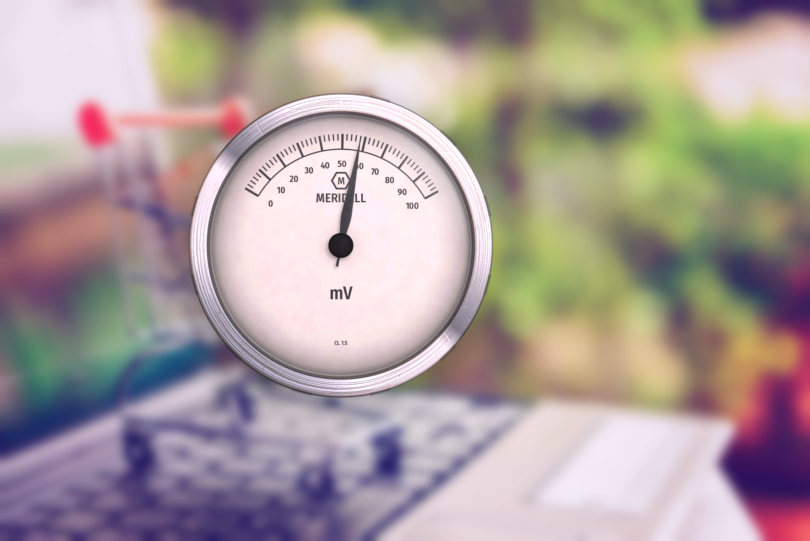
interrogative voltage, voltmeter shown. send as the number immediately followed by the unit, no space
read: 58mV
